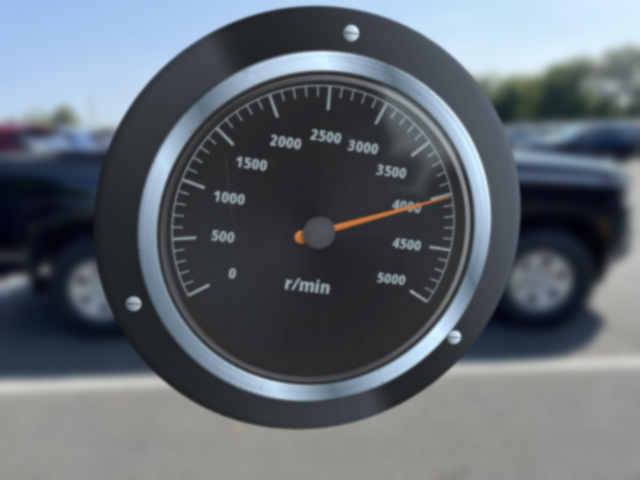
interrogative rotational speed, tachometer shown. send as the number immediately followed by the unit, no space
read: 4000rpm
